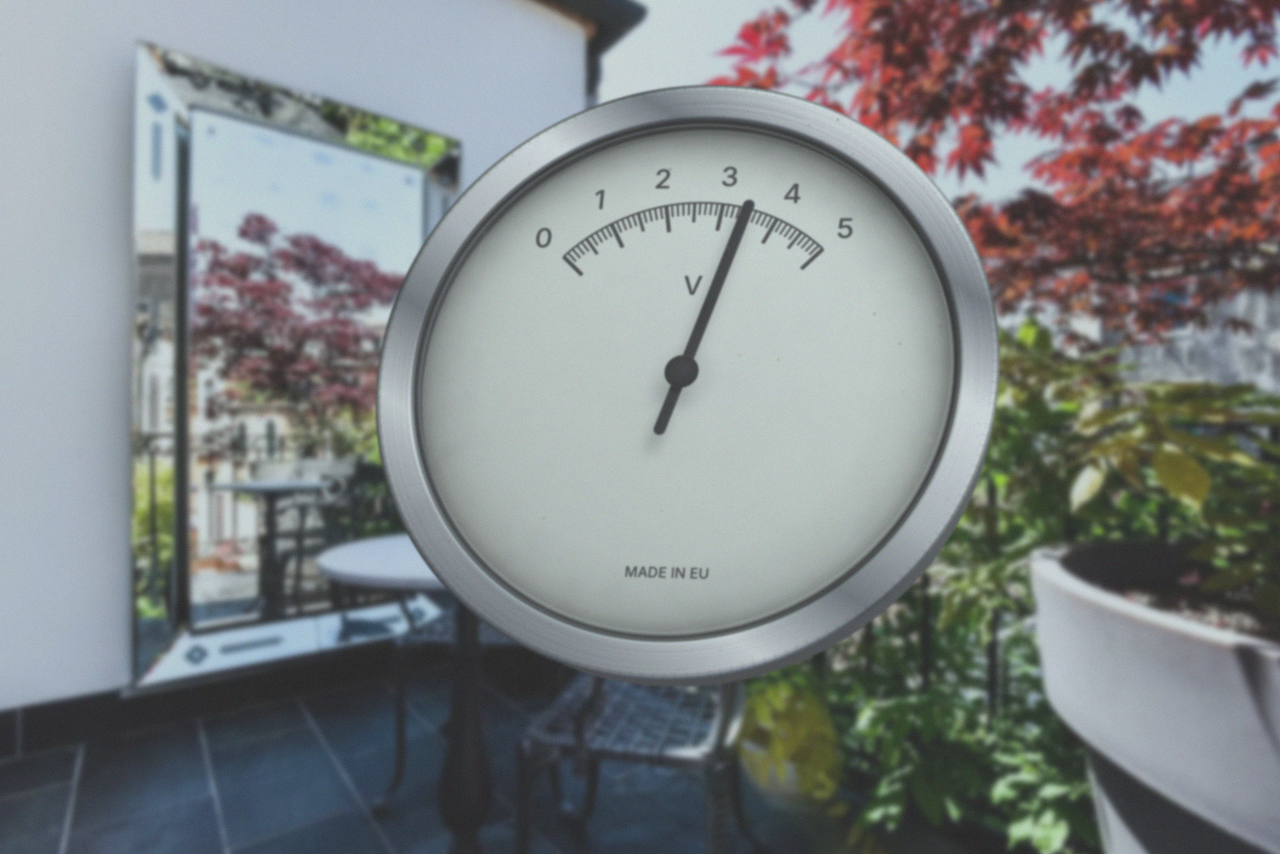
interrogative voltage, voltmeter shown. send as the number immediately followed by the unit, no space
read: 3.5V
